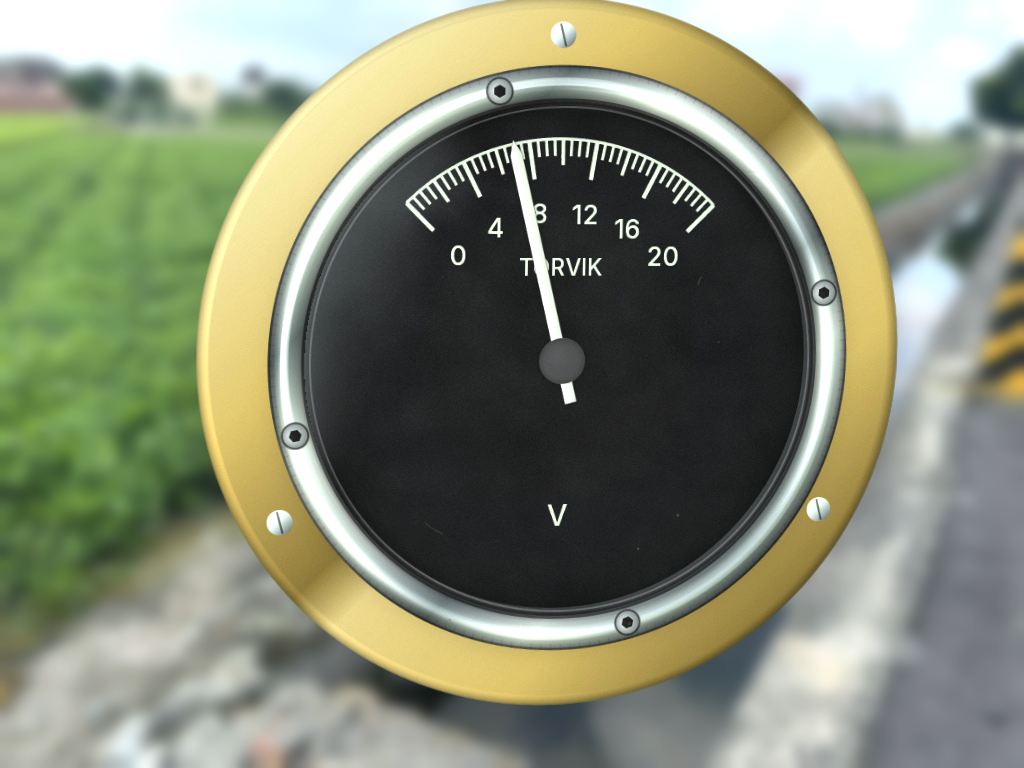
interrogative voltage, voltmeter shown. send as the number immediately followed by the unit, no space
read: 7V
